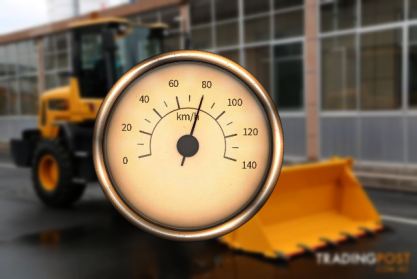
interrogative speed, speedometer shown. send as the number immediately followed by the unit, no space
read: 80km/h
